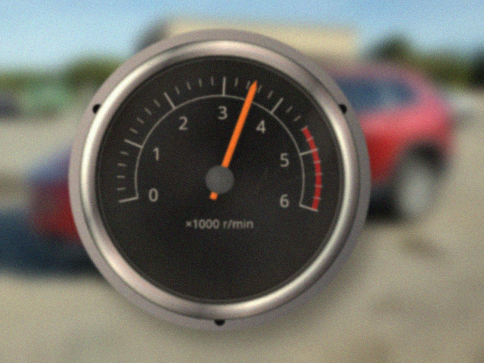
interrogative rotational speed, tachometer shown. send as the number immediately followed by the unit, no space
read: 3500rpm
